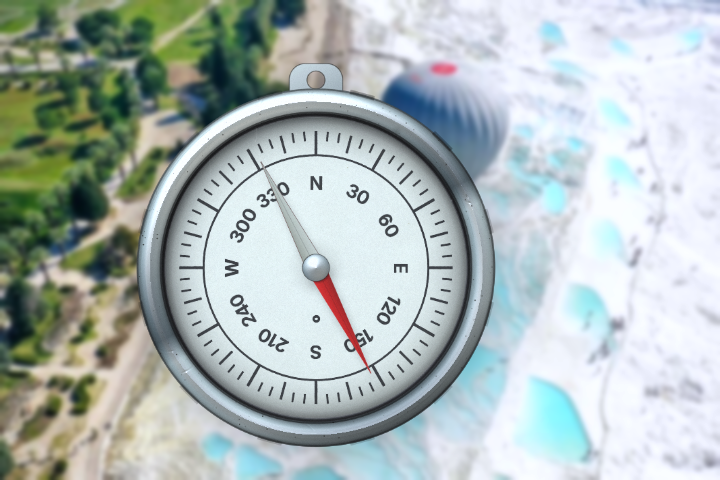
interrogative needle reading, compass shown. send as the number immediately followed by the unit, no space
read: 152.5°
